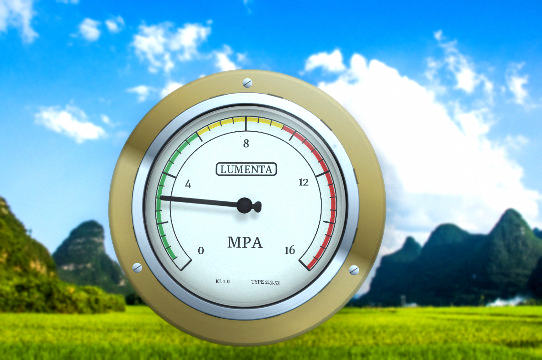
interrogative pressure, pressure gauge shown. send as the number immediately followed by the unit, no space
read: 3MPa
